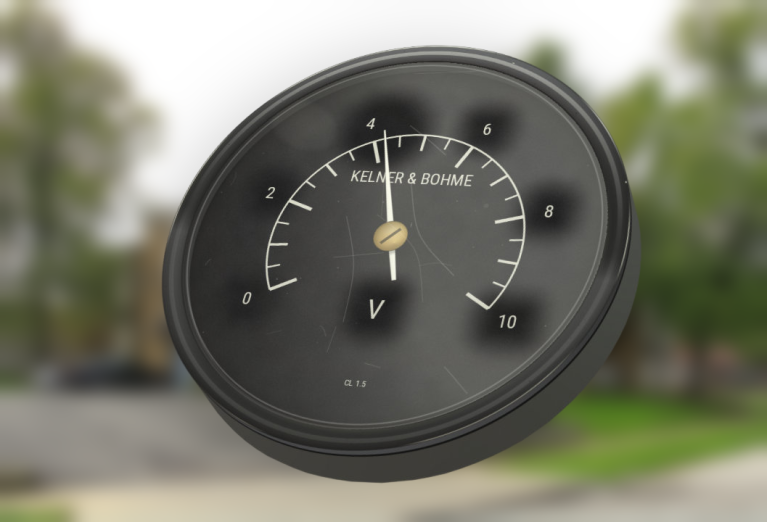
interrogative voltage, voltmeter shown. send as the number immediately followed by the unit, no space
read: 4.25V
